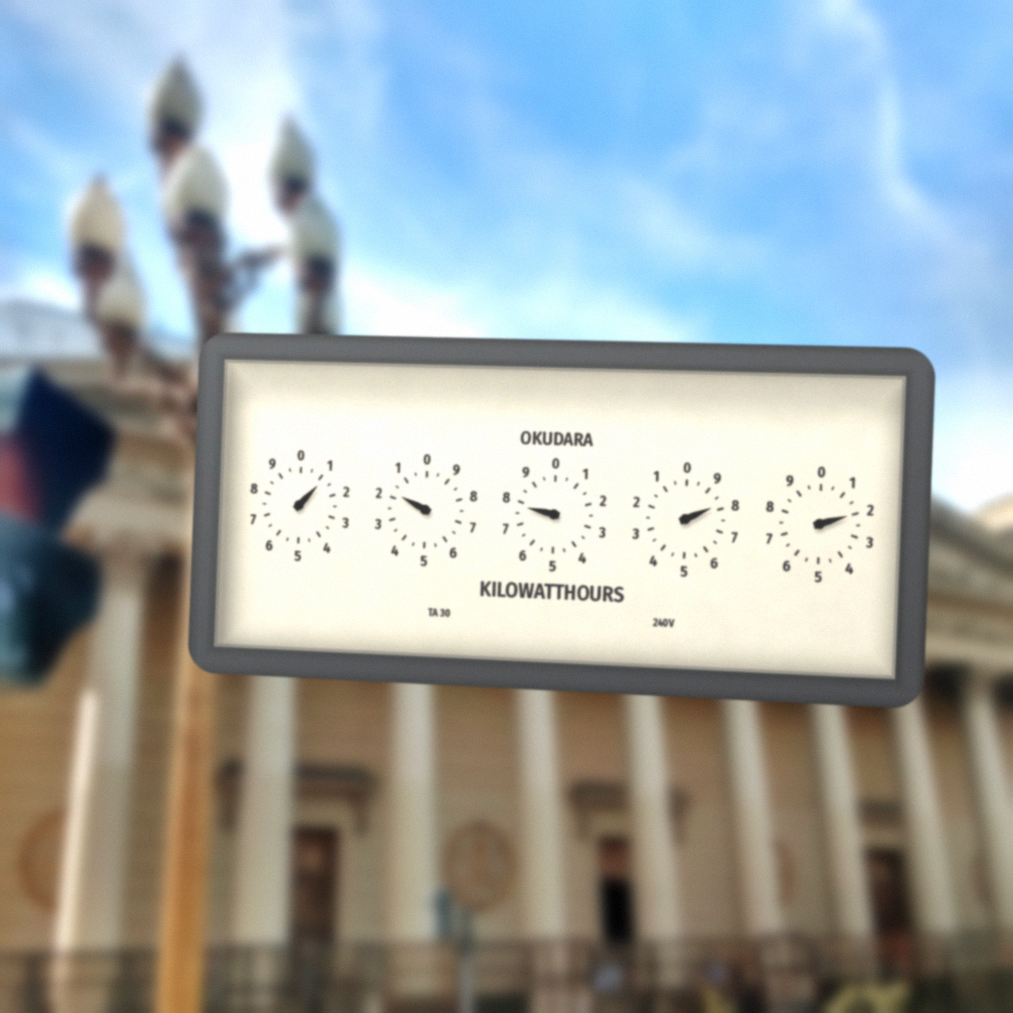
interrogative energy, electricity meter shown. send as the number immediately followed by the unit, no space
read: 11782kWh
